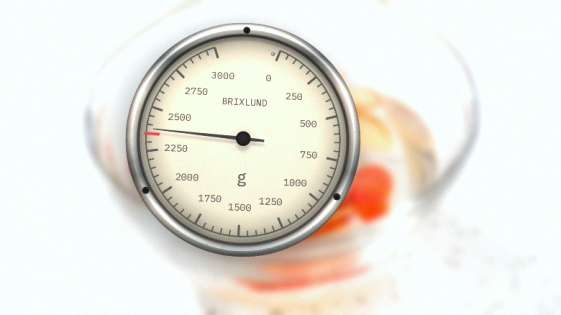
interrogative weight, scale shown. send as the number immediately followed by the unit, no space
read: 2375g
